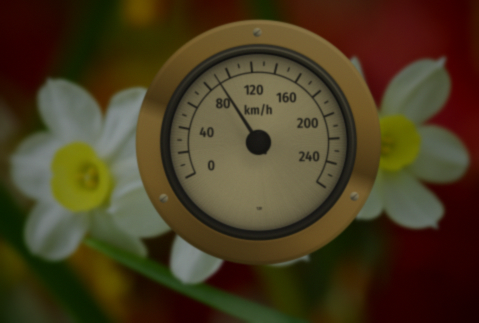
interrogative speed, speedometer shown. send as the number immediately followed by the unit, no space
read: 90km/h
